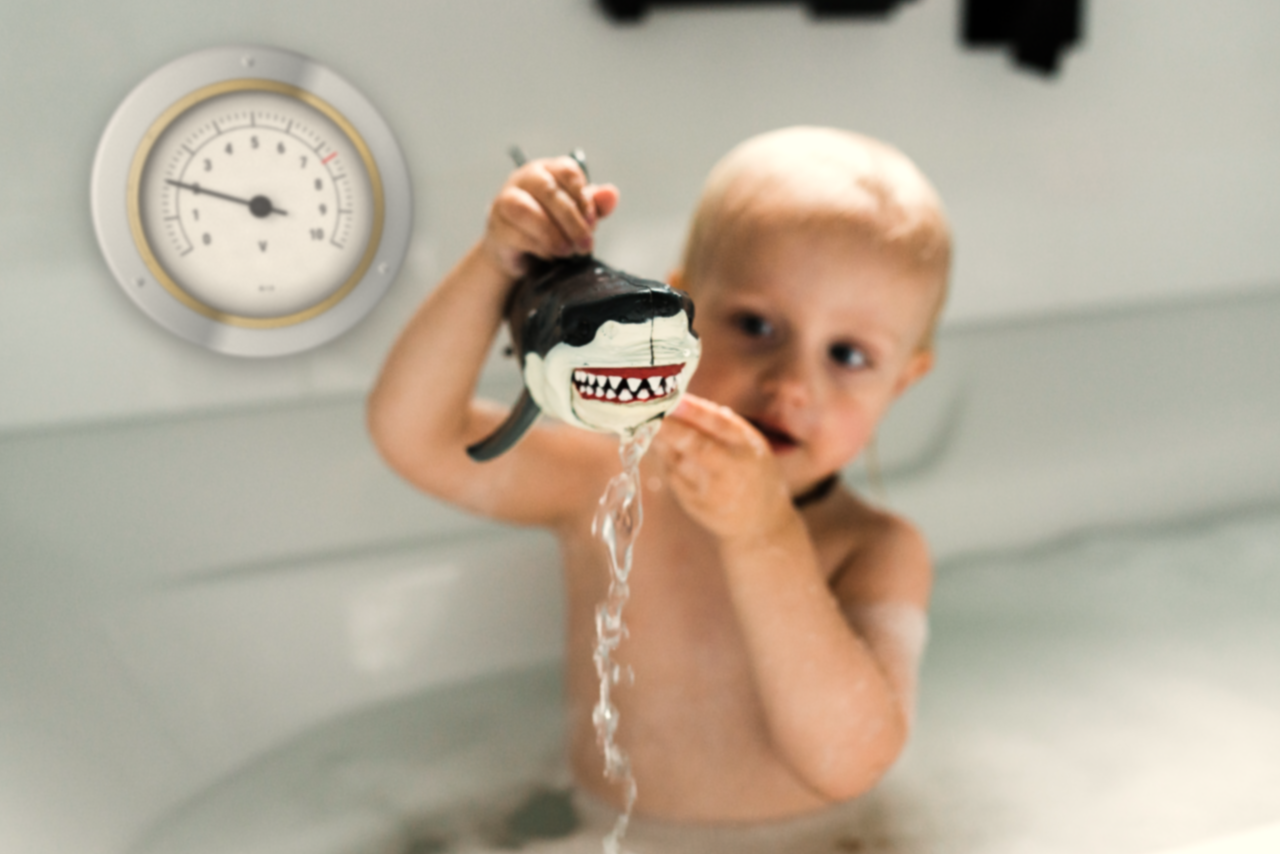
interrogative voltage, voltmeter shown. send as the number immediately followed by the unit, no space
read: 2V
